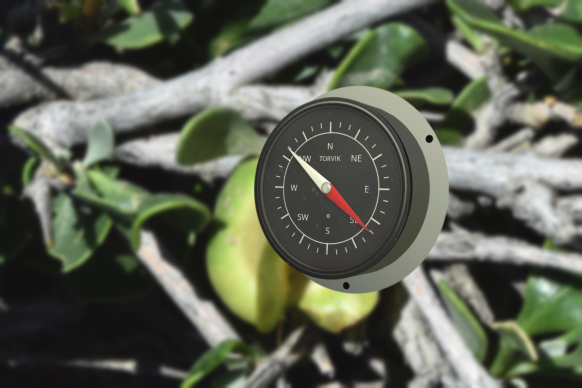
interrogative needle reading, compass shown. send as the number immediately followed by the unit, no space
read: 130°
